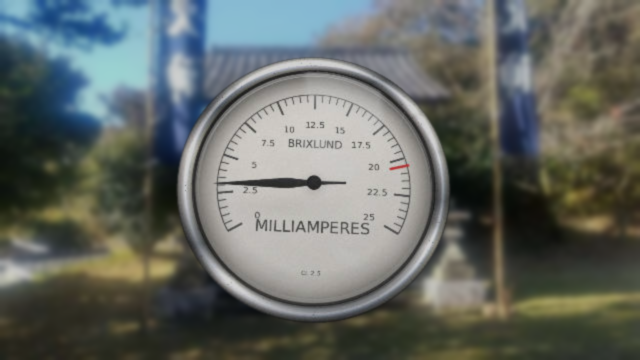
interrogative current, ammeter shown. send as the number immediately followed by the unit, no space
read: 3mA
